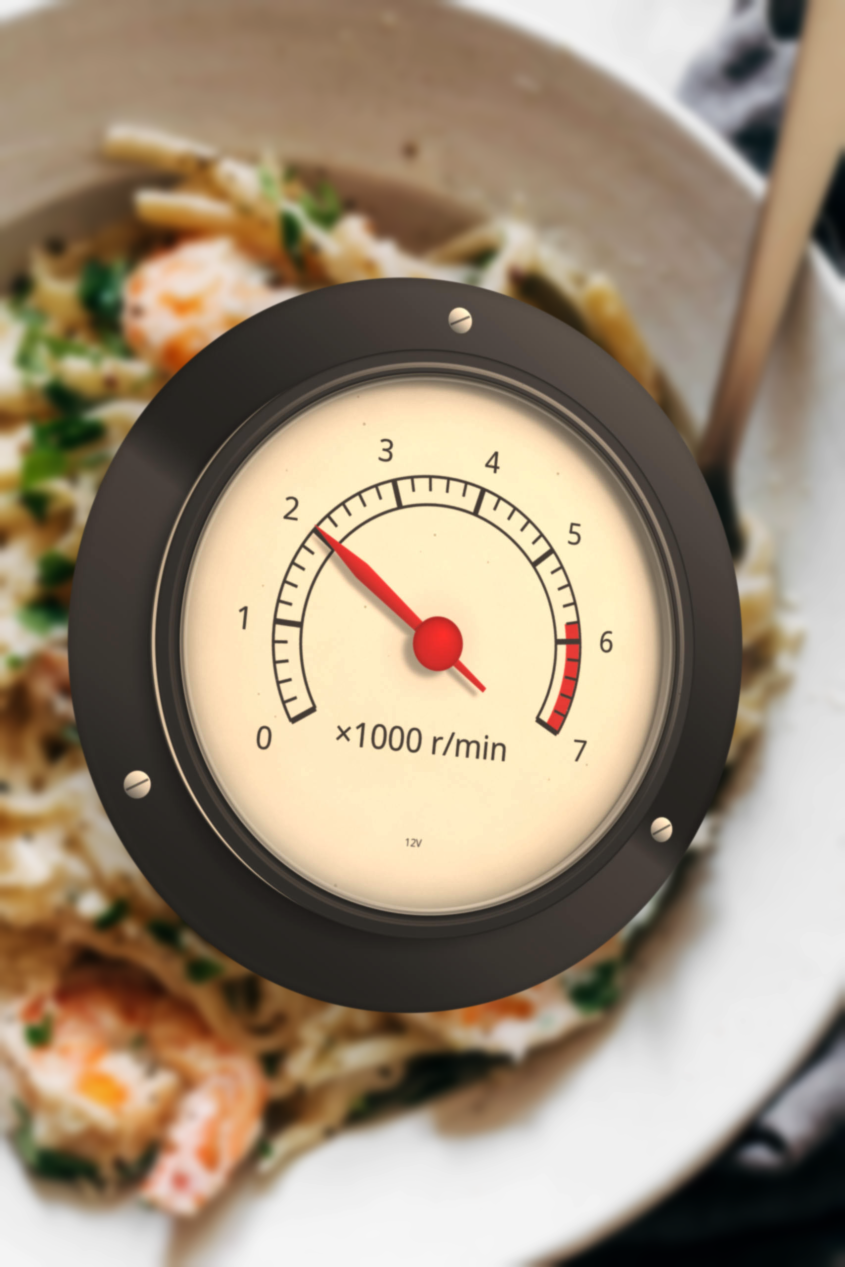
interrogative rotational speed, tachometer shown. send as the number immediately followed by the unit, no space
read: 2000rpm
